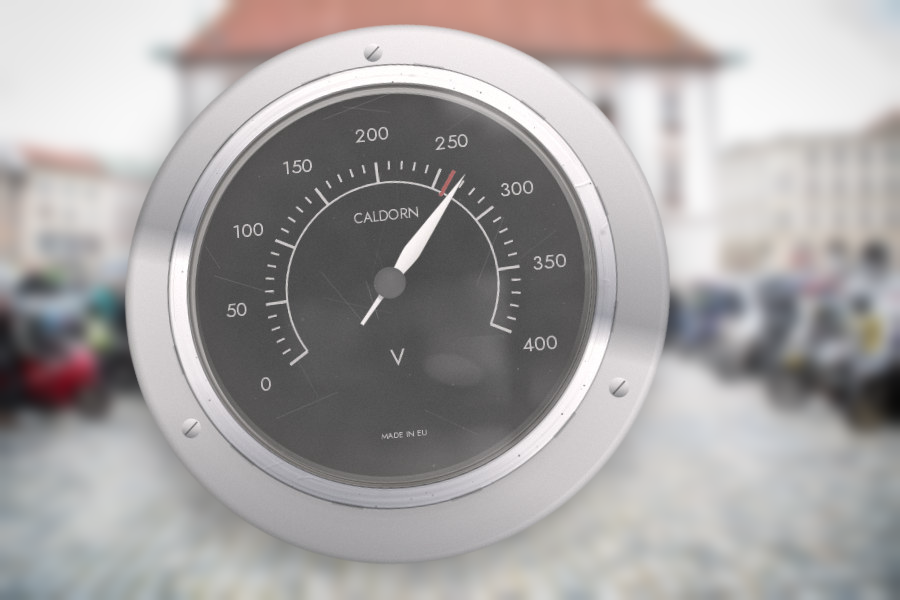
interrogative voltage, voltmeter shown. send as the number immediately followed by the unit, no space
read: 270V
